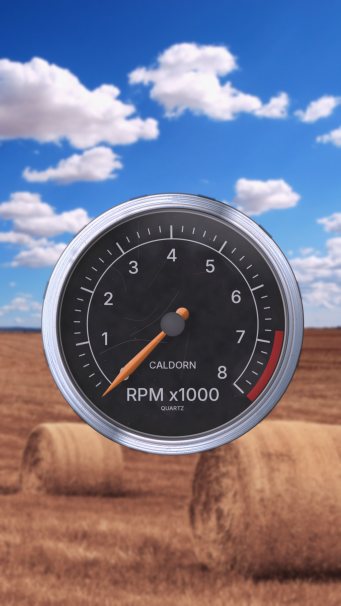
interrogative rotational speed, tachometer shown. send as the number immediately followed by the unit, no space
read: 0rpm
